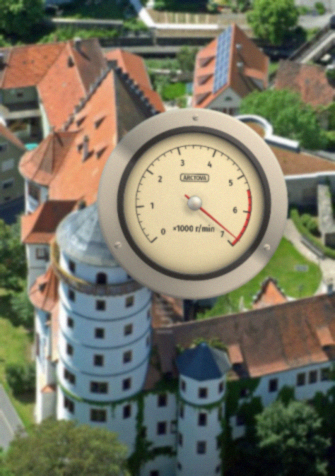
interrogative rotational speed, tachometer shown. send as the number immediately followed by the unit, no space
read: 6800rpm
